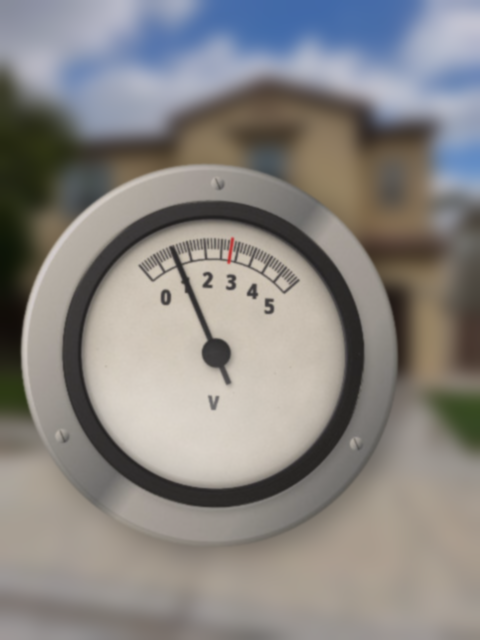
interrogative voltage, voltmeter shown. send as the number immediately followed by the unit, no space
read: 1V
